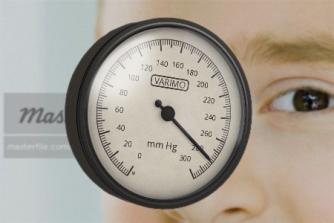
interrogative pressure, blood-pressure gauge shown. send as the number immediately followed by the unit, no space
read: 280mmHg
